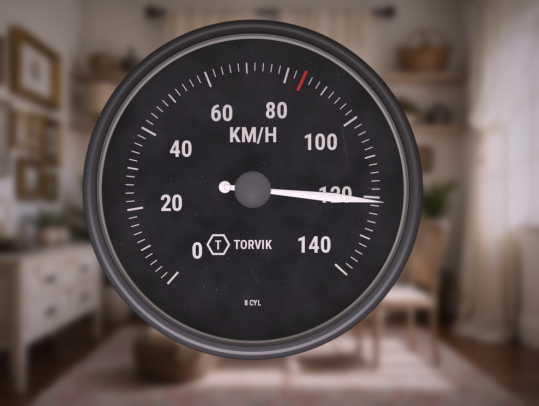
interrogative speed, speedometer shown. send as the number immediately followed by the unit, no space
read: 121km/h
